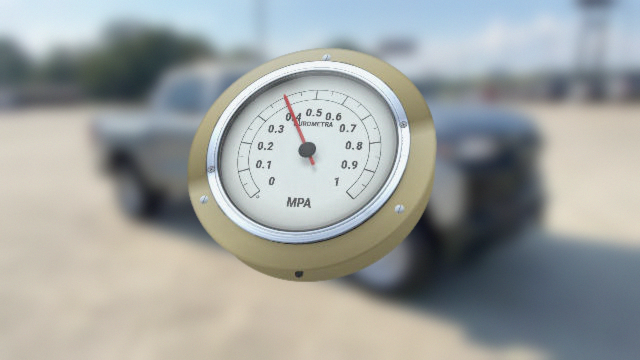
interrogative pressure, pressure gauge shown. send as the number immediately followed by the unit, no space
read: 0.4MPa
